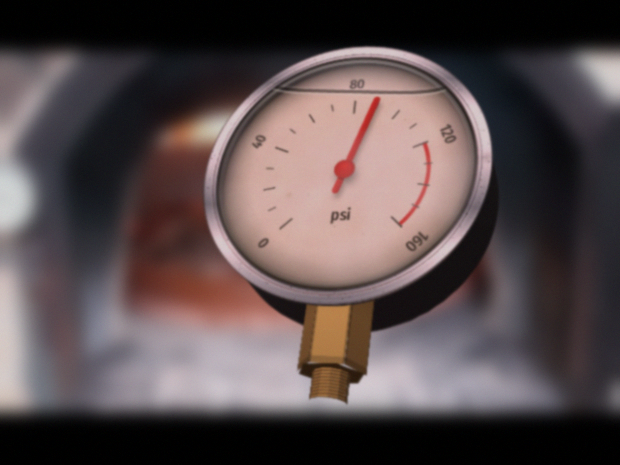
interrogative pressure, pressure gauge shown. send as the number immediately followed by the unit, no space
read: 90psi
